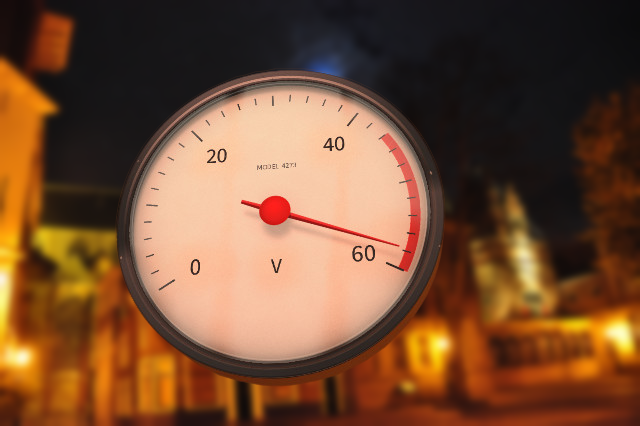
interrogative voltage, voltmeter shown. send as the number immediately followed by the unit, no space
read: 58V
